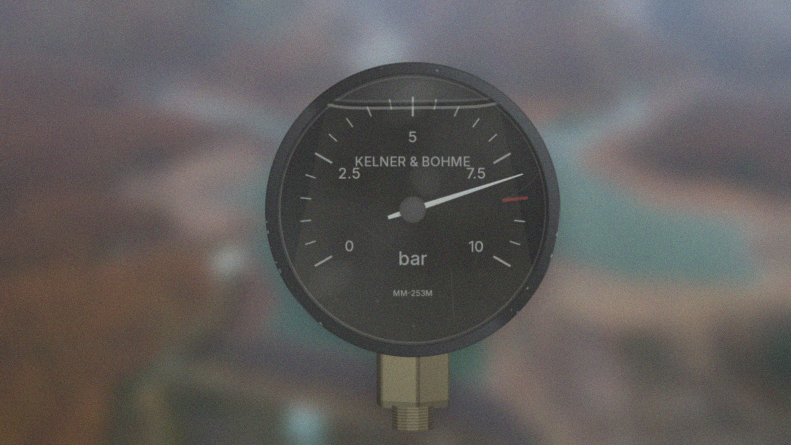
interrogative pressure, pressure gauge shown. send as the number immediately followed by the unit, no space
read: 8bar
